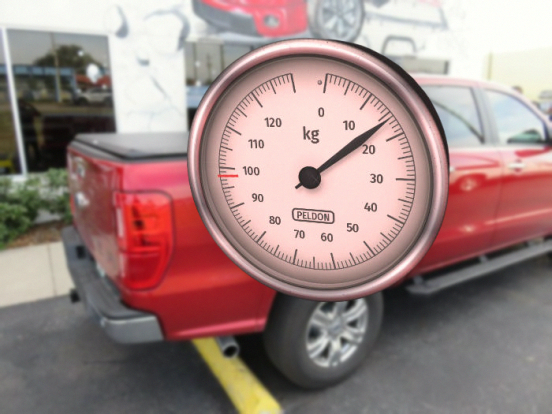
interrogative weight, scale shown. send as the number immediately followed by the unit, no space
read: 16kg
